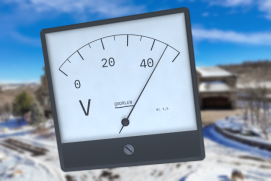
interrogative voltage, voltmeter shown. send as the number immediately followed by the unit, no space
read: 45V
